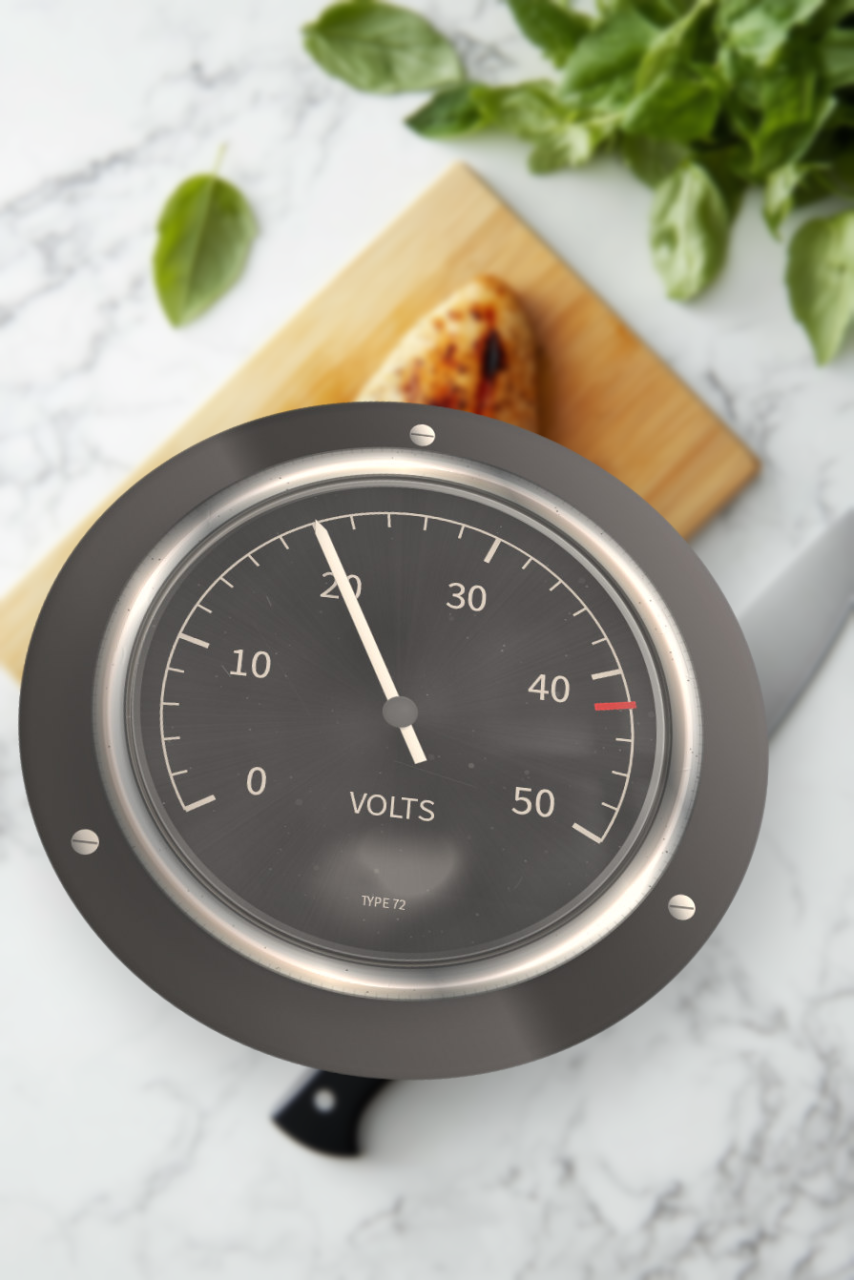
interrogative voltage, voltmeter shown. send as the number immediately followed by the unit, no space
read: 20V
